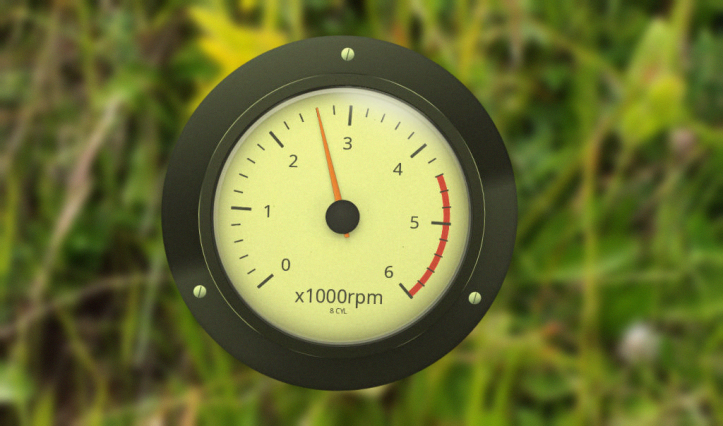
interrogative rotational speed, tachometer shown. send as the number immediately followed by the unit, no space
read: 2600rpm
